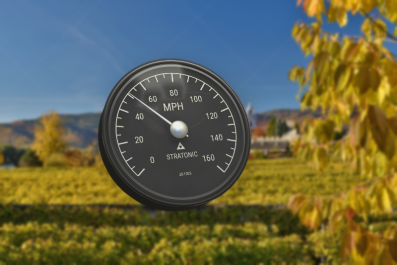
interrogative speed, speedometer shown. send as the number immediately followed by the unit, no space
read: 50mph
